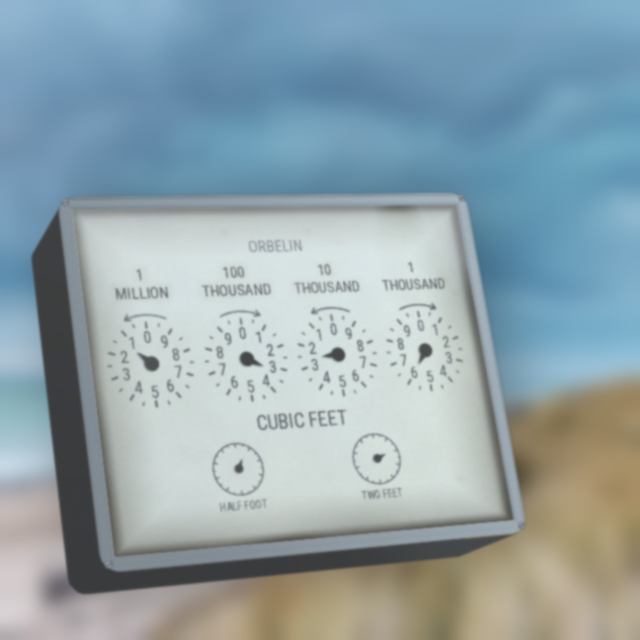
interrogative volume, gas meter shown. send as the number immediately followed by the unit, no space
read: 132600ft³
